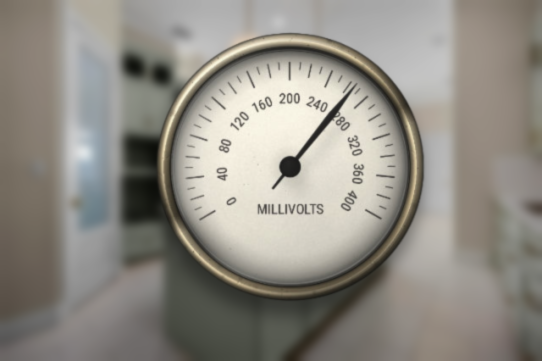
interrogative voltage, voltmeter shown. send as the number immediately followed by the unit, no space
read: 265mV
